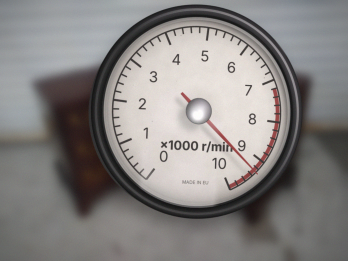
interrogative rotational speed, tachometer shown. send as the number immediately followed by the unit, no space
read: 9300rpm
